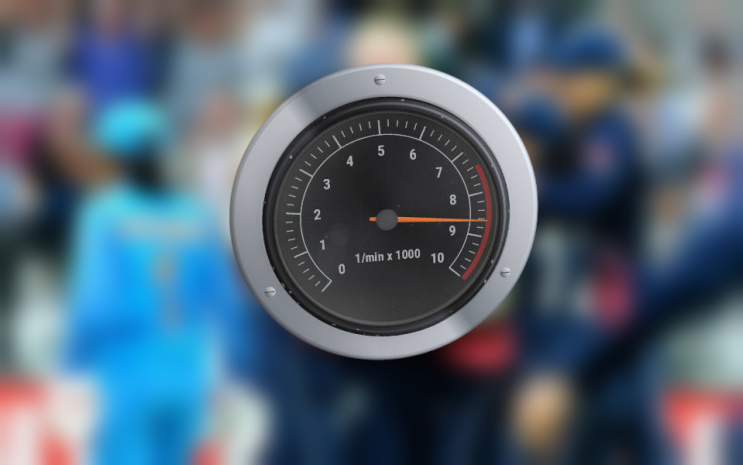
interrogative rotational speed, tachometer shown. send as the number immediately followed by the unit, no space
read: 8600rpm
